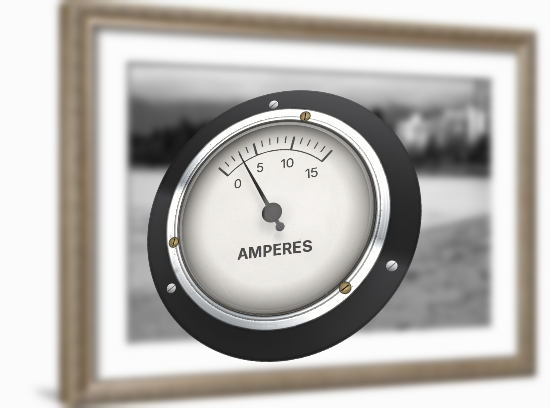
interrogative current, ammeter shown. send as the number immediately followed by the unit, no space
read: 3A
